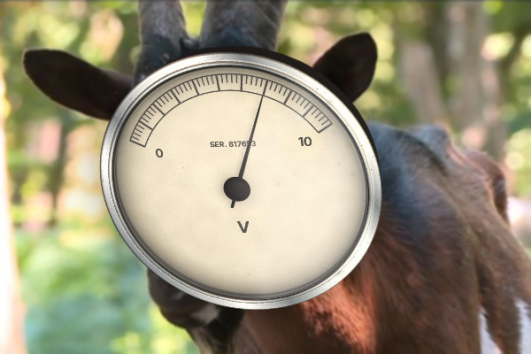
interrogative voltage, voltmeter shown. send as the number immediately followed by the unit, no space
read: 7V
